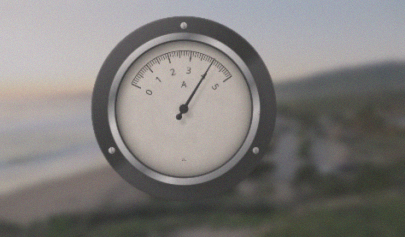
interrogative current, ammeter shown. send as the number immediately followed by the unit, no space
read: 4A
